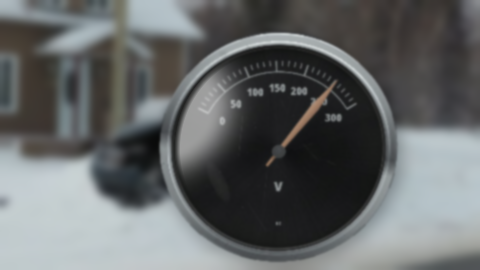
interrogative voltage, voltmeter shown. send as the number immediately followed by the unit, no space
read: 250V
